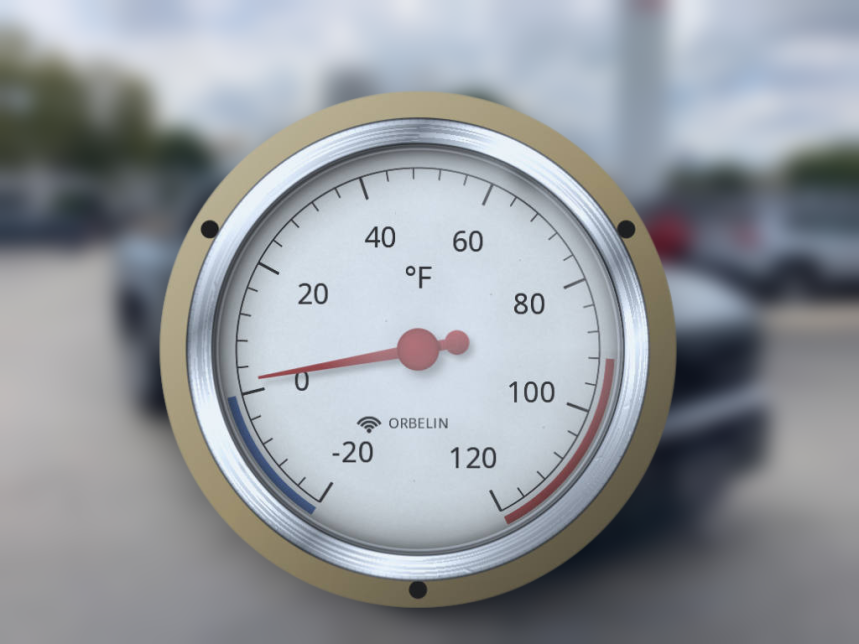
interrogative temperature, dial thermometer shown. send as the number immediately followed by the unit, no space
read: 2°F
